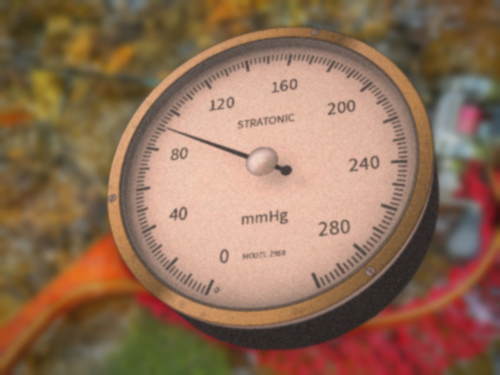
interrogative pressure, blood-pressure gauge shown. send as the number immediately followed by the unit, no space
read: 90mmHg
